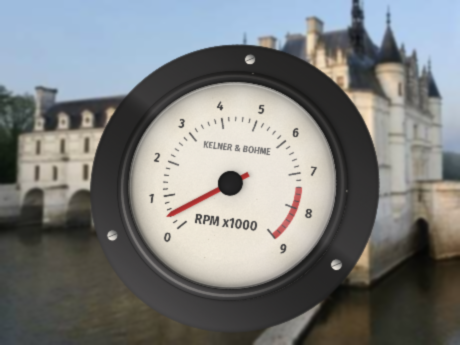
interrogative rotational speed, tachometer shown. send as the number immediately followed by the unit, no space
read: 400rpm
